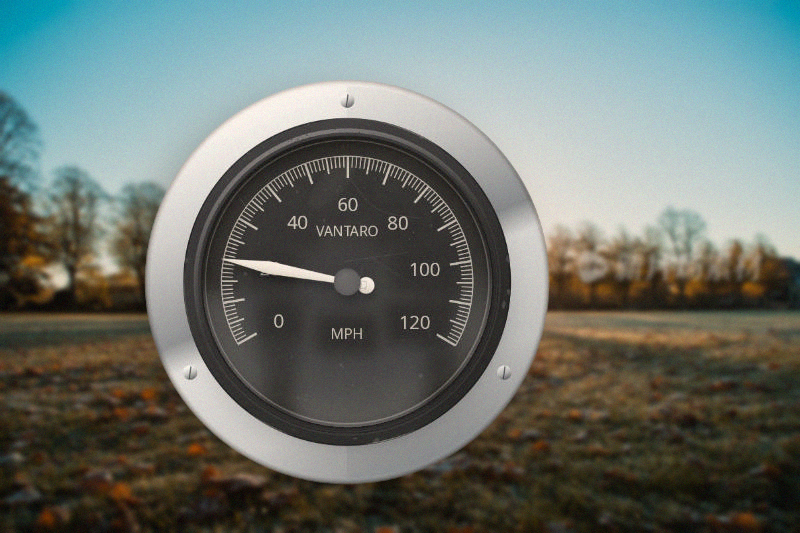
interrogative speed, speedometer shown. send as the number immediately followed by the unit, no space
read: 20mph
